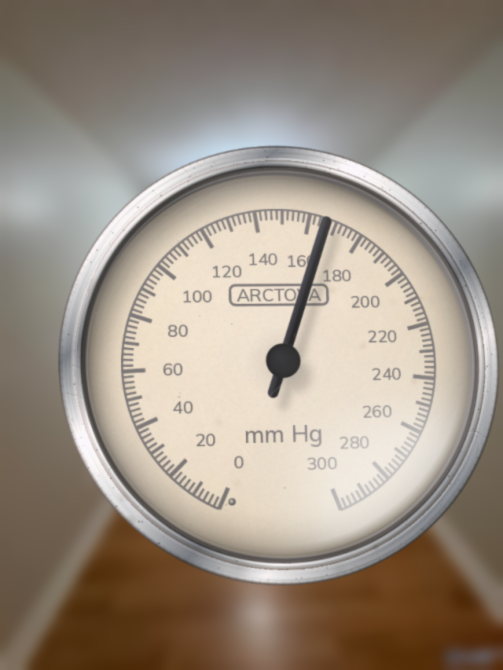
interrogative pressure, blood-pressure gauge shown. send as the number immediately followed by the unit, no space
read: 166mmHg
